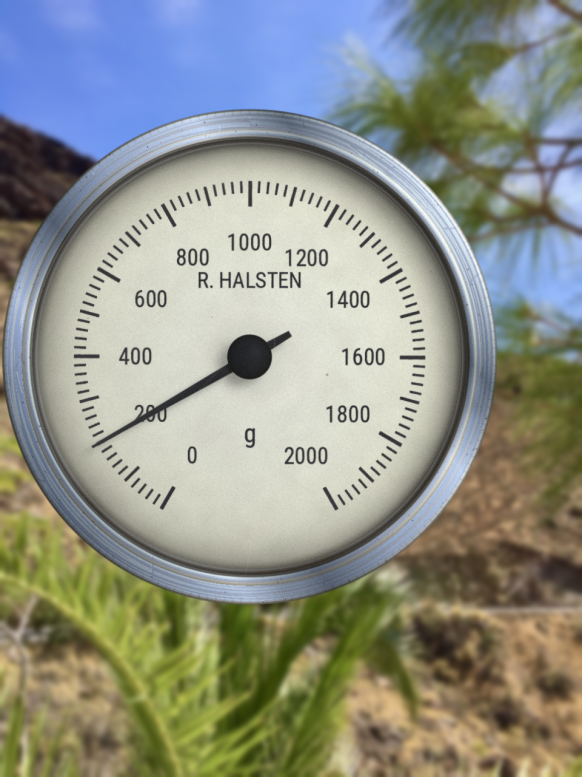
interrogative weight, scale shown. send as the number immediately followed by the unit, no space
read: 200g
